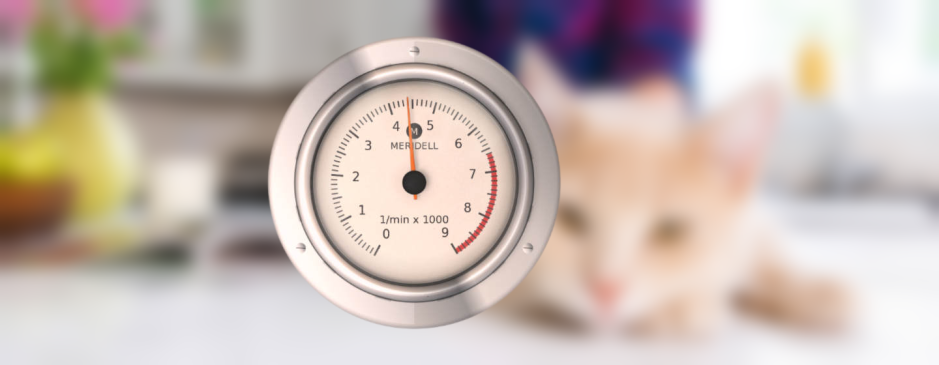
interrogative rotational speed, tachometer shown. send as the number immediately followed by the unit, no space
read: 4400rpm
